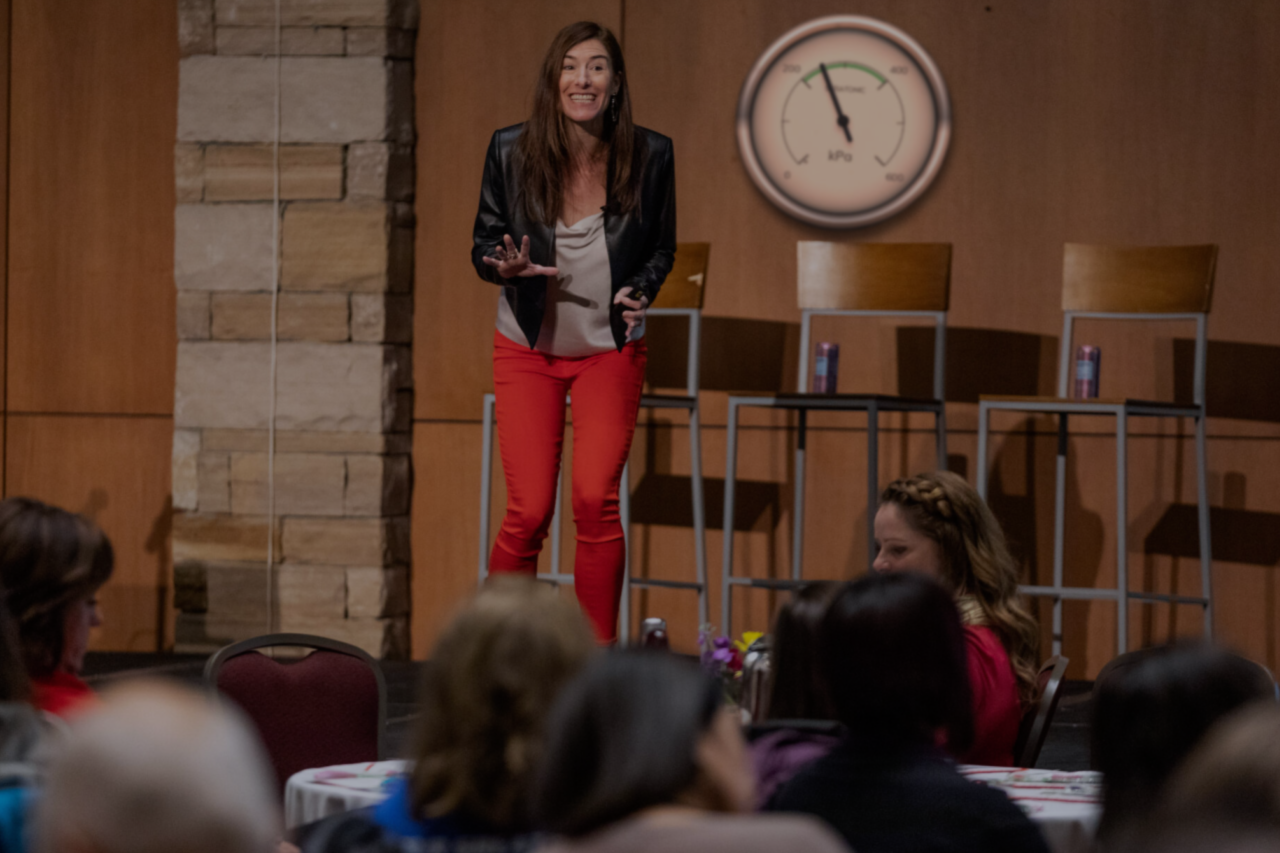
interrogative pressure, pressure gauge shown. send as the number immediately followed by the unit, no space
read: 250kPa
